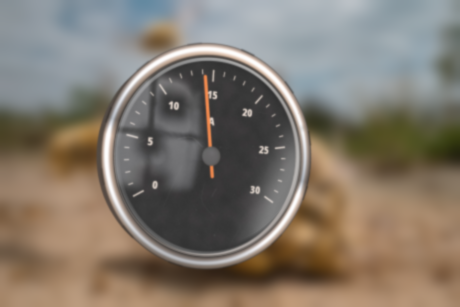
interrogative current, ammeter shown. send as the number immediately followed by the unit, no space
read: 14A
